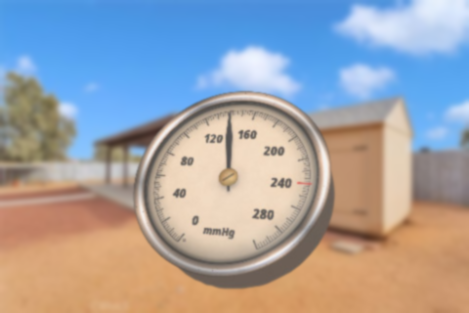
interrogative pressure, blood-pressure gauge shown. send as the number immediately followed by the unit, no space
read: 140mmHg
